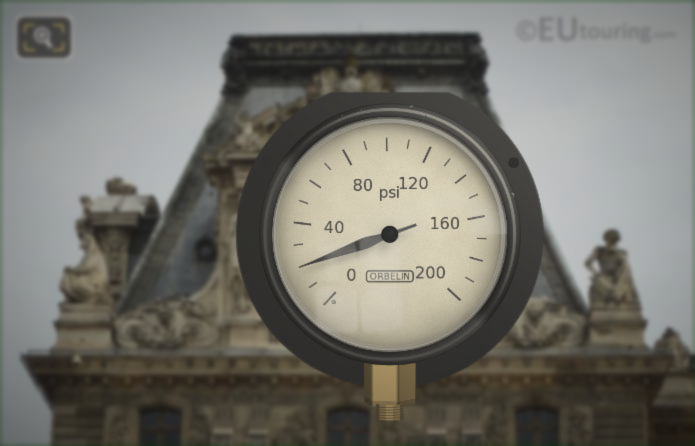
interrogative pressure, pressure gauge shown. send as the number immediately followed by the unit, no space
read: 20psi
